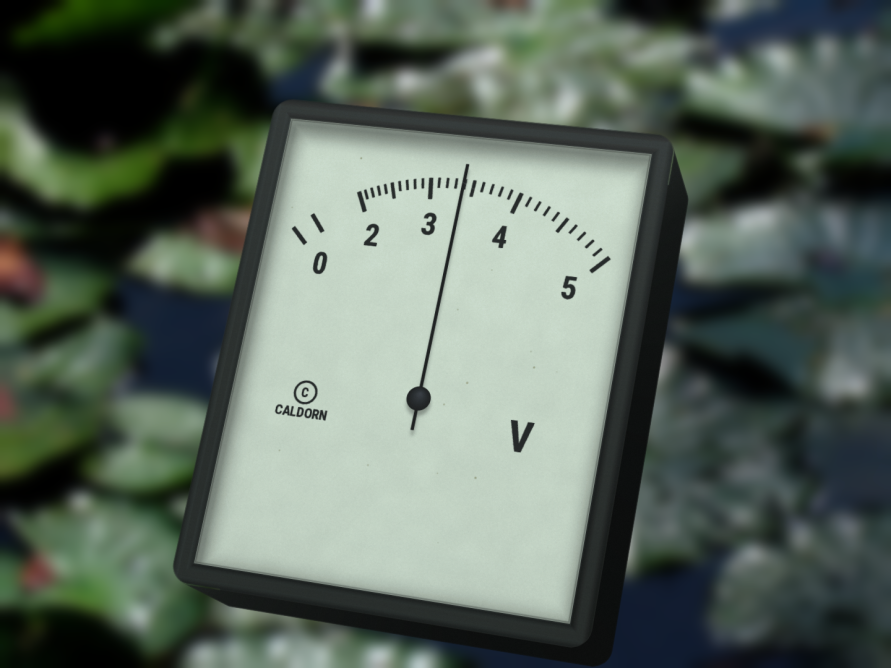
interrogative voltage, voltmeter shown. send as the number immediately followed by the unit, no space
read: 3.4V
